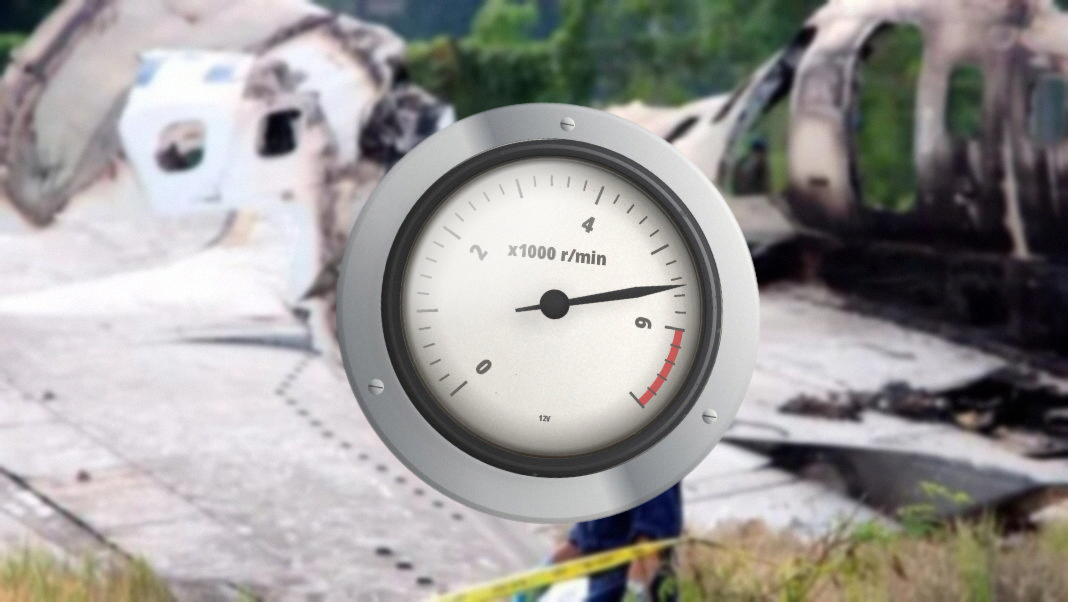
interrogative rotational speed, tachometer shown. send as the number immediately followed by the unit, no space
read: 5500rpm
